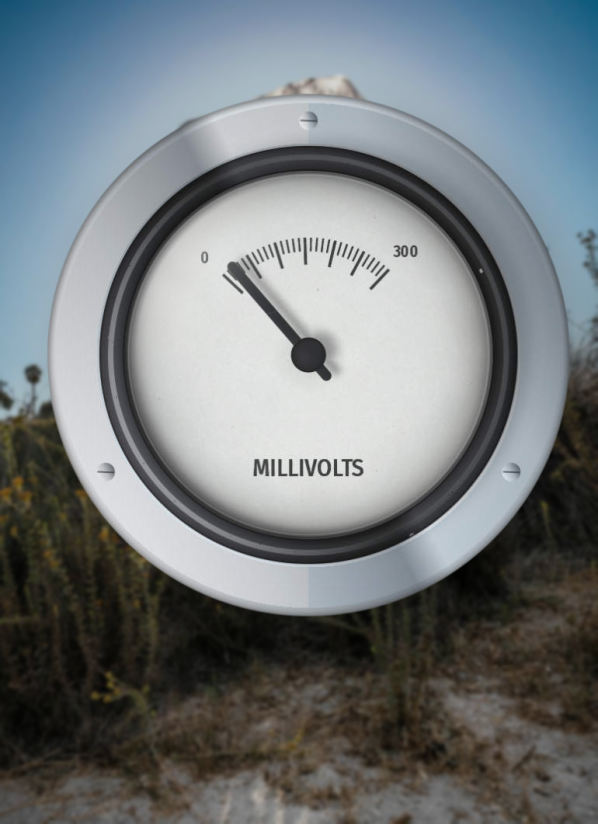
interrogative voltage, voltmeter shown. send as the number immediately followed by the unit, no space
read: 20mV
